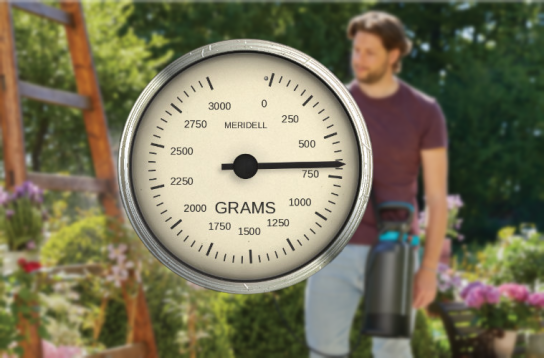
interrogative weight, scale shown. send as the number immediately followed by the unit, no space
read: 675g
